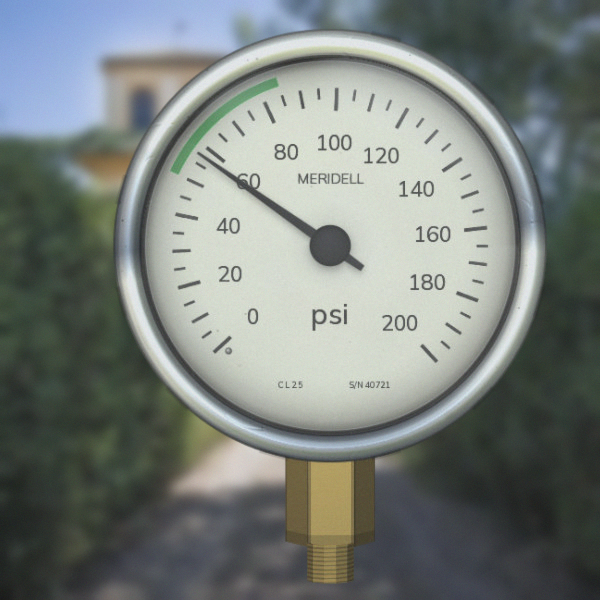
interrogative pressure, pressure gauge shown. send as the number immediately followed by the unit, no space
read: 57.5psi
